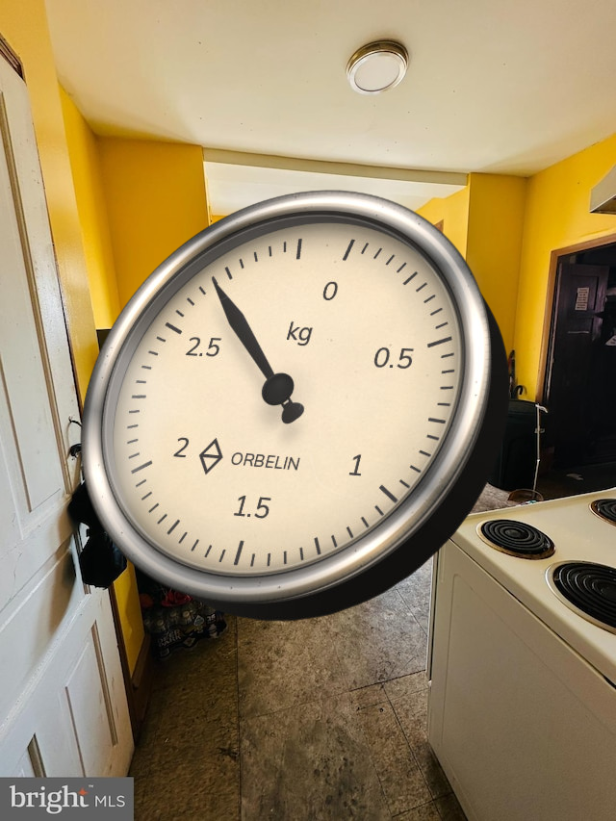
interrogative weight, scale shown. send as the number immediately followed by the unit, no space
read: 2.7kg
